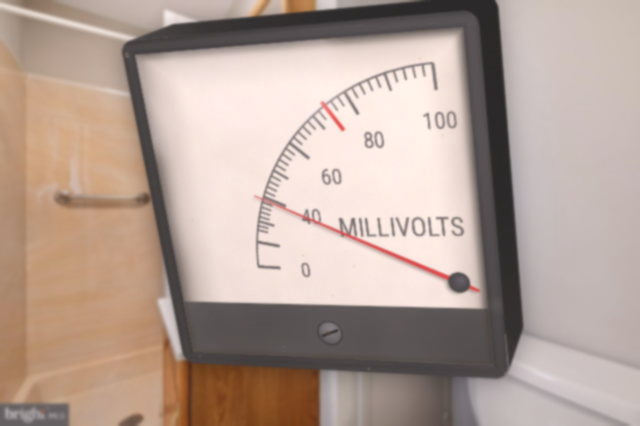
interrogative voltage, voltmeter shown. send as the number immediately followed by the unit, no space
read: 40mV
